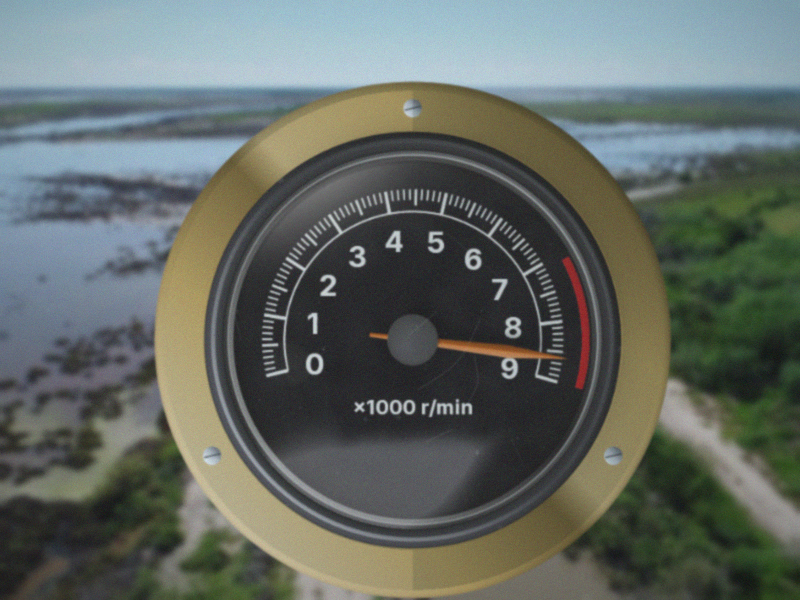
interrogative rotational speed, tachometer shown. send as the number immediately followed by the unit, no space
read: 8600rpm
